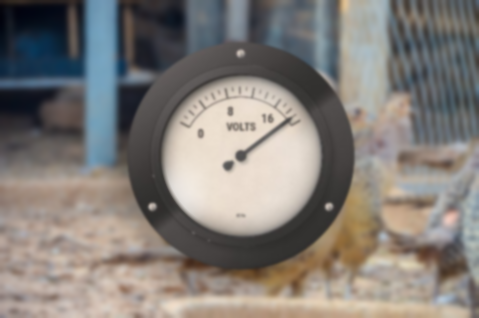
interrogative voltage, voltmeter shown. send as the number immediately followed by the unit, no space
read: 19V
